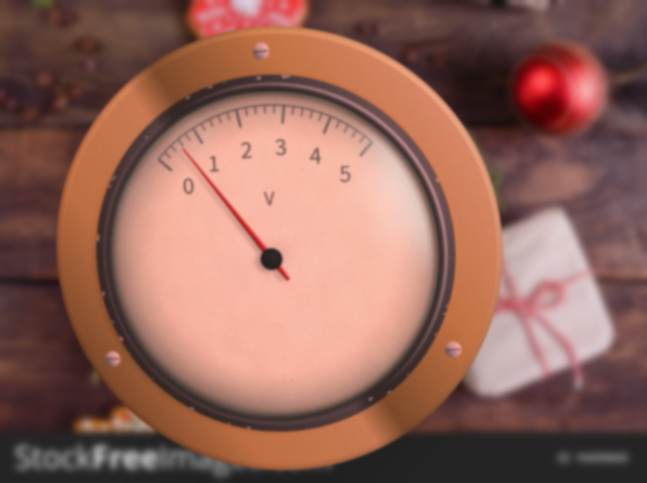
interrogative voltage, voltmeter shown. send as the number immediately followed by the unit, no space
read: 0.6V
